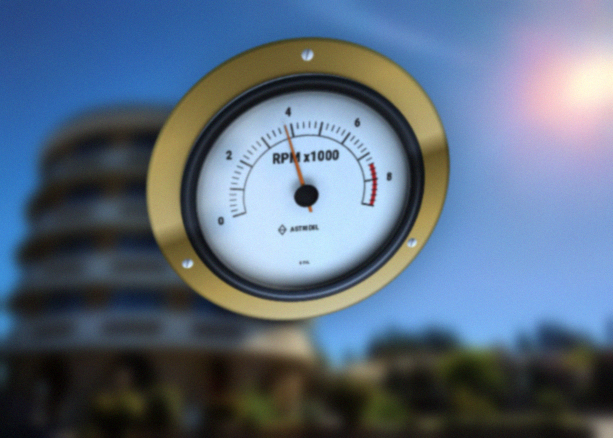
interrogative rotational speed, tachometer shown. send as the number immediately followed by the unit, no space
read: 3800rpm
